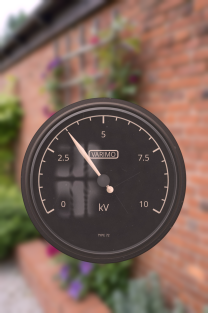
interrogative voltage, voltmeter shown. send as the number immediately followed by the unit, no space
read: 3.5kV
